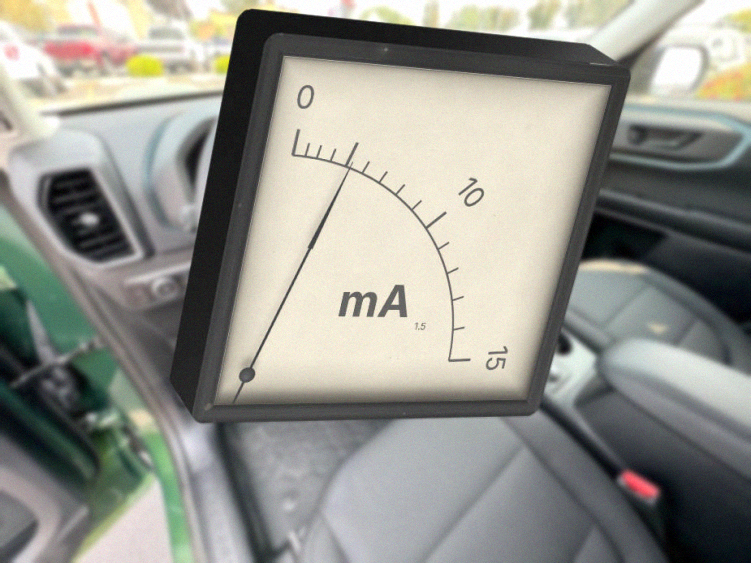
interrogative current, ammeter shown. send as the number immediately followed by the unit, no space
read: 5mA
